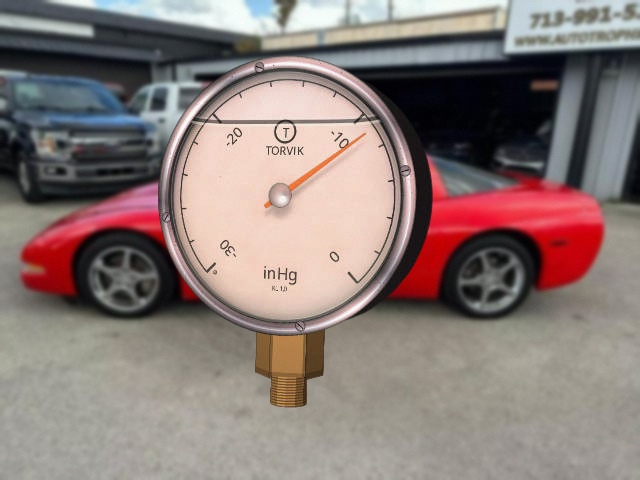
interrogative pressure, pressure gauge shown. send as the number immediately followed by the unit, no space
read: -9inHg
